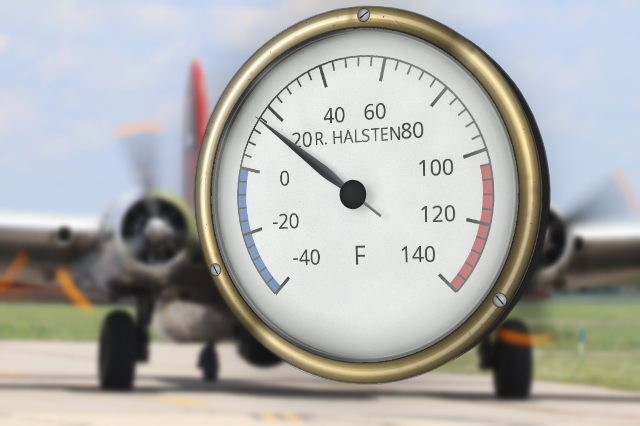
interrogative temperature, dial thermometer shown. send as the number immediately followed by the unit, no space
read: 16°F
